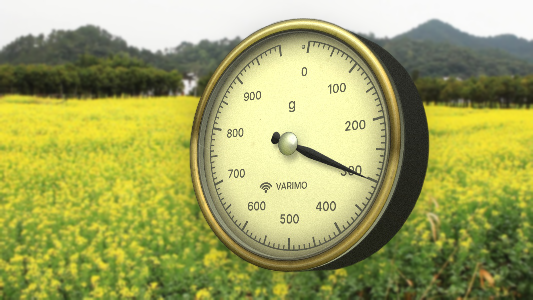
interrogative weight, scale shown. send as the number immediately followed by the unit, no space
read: 300g
